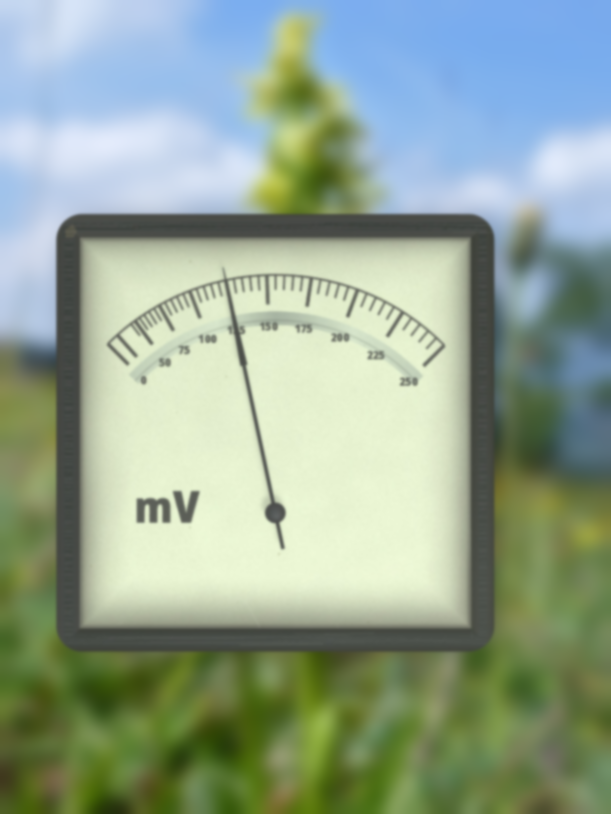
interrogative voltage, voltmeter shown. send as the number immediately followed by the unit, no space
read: 125mV
